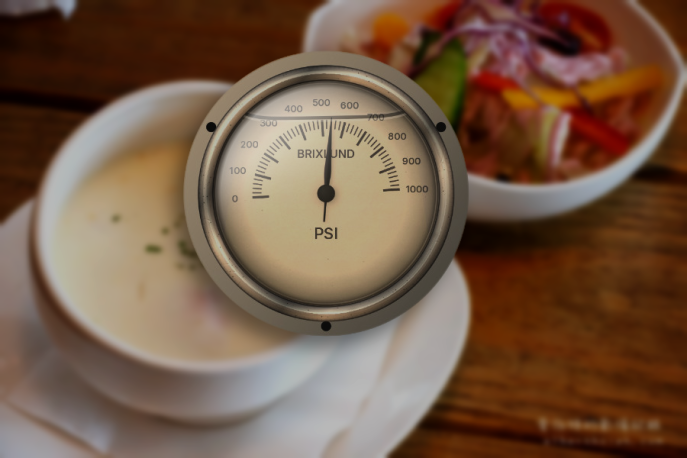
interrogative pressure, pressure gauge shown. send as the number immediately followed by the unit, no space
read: 540psi
